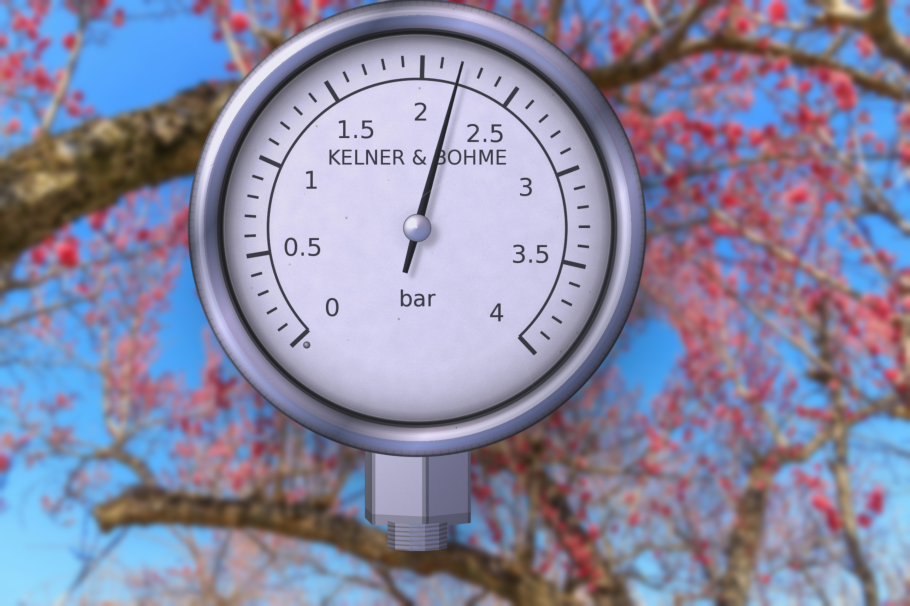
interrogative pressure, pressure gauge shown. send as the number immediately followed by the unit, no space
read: 2.2bar
